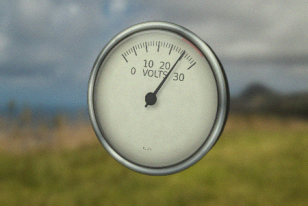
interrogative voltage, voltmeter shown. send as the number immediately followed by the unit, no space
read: 25V
